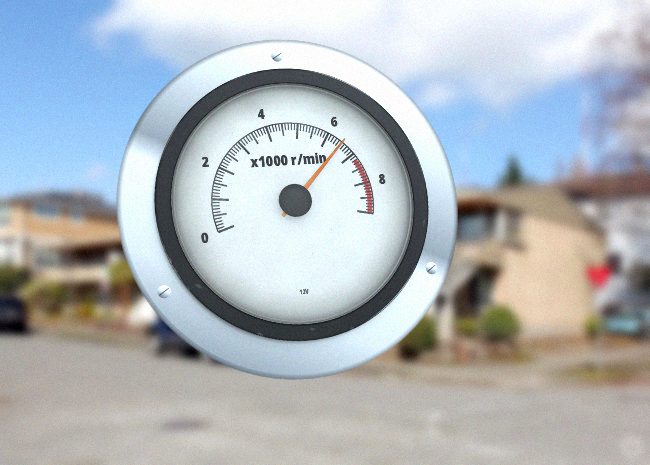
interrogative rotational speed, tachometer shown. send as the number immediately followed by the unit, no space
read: 6500rpm
